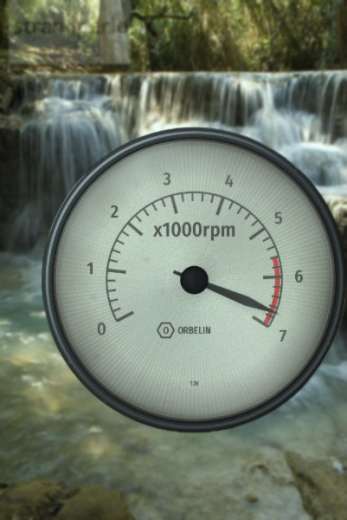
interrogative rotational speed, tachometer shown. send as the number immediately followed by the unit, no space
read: 6700rpm
